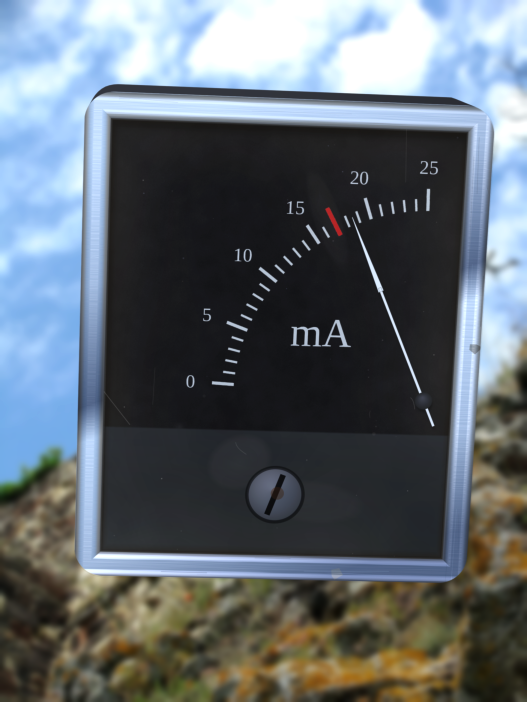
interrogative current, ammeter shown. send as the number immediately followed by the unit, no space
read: 18.5mA
